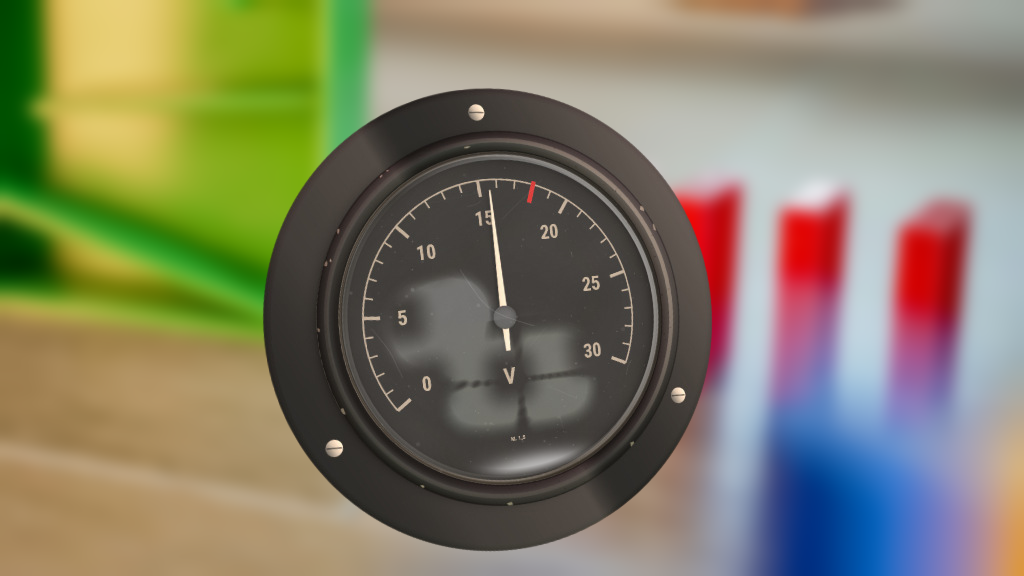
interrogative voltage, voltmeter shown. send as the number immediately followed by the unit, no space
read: 15.5V
